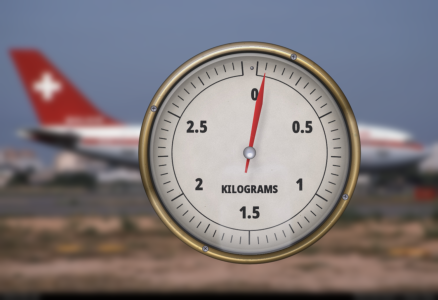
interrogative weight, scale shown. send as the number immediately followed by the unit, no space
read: 0.05kg
